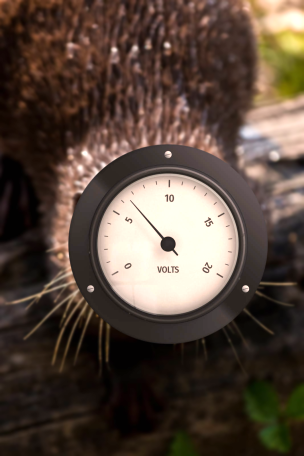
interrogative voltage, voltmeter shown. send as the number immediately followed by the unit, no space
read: 6.5V
